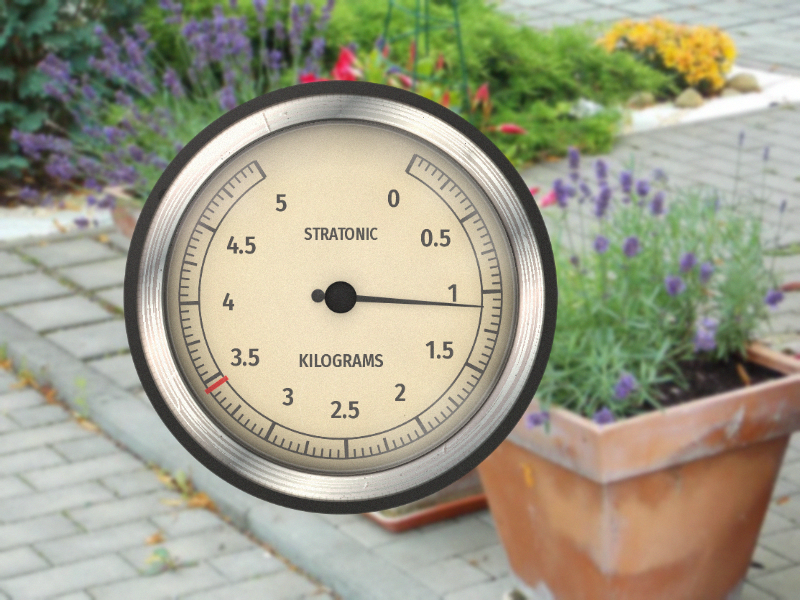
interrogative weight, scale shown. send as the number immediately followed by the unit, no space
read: 1.1kg
